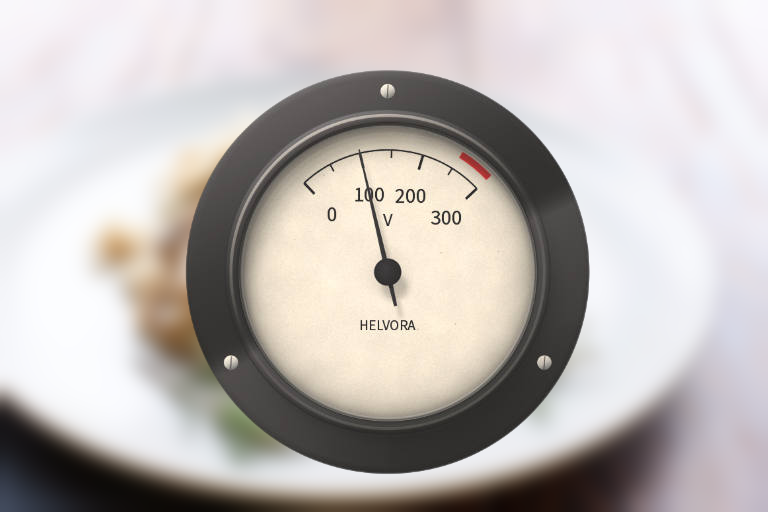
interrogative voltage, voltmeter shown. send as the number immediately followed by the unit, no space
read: 100V
